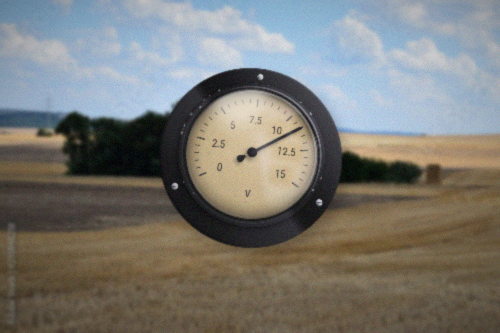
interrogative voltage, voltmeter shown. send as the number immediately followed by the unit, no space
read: 11V
